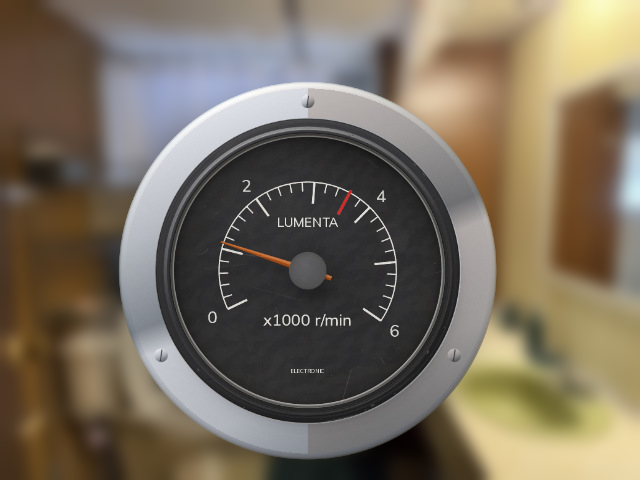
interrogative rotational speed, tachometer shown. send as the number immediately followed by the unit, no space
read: 1100rpm
